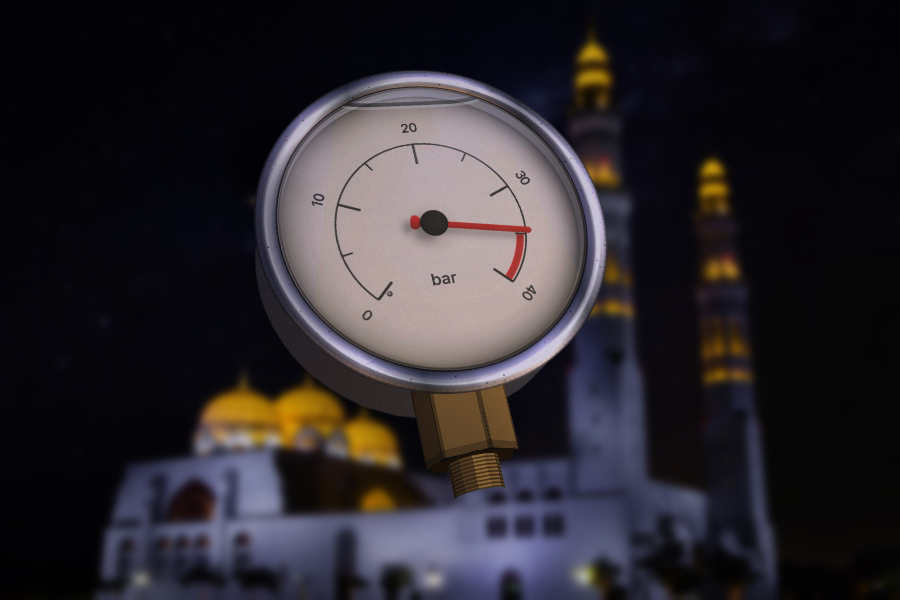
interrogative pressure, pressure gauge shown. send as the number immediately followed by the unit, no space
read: 35bar
